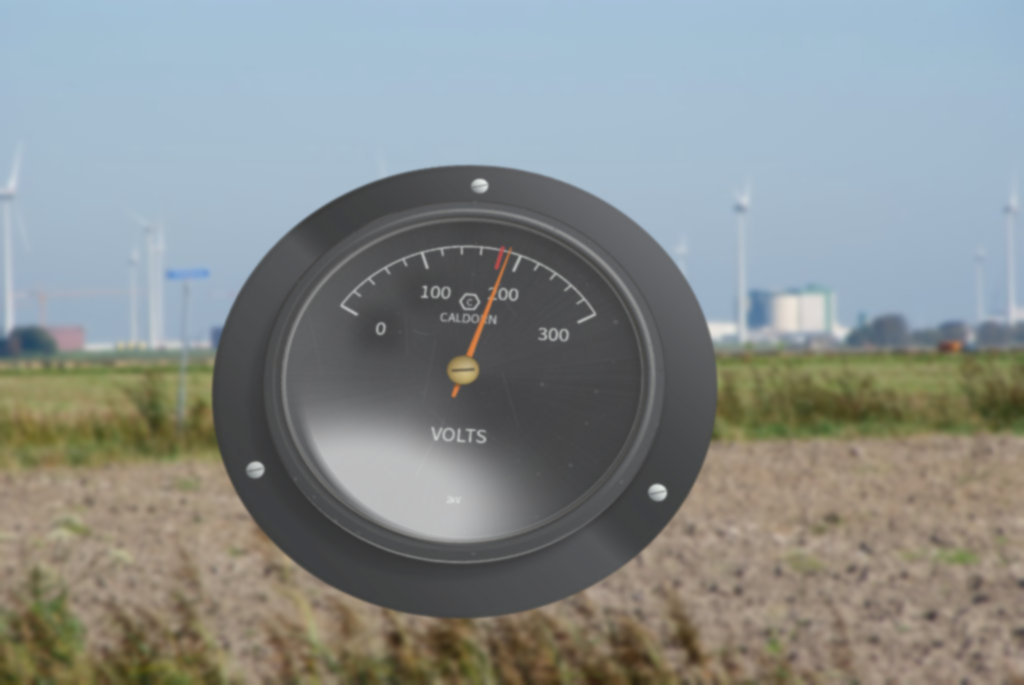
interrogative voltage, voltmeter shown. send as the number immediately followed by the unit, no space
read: 190V
